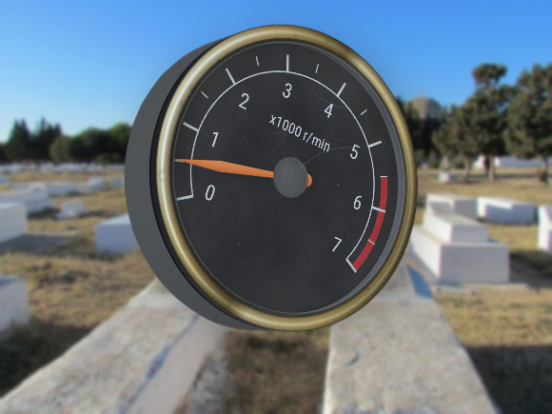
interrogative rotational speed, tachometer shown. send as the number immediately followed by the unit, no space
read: 500rpm
